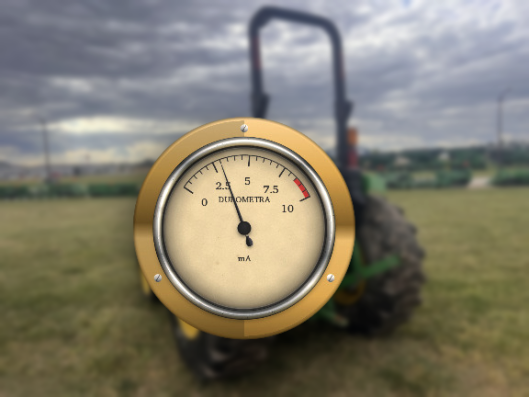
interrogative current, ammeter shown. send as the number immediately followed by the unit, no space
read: 3mA
